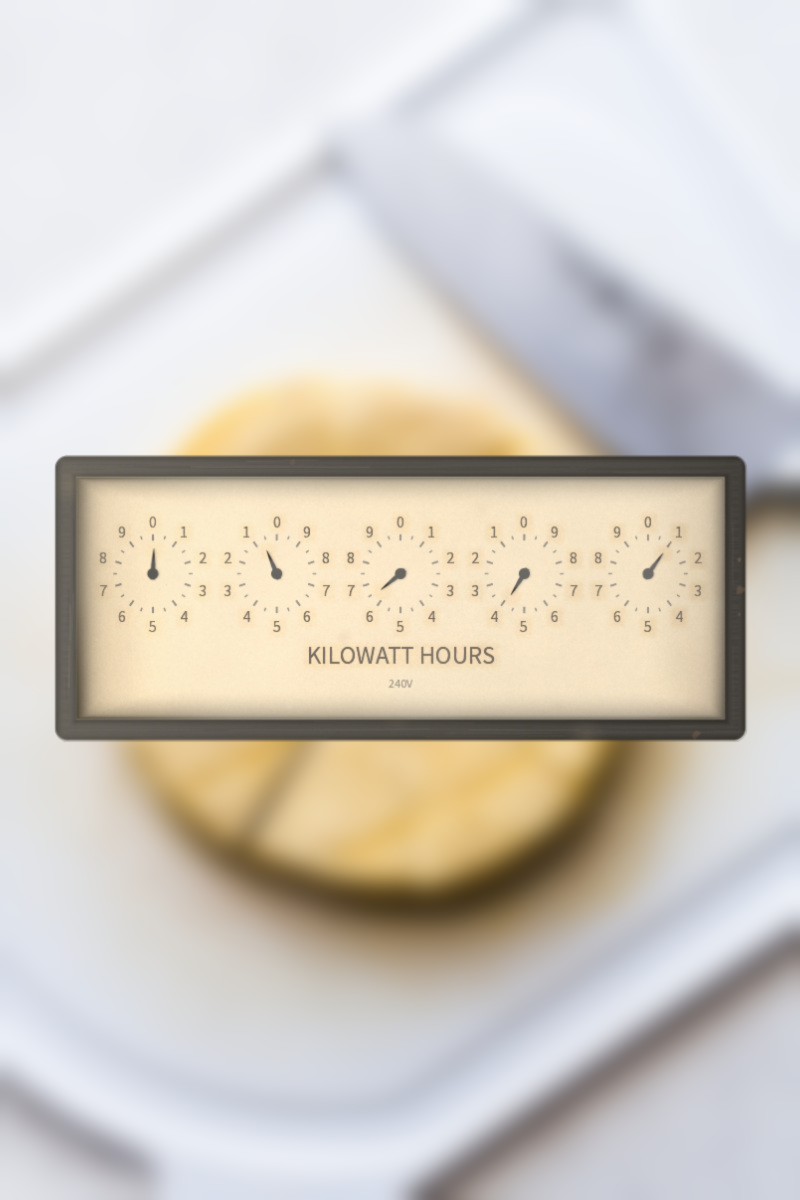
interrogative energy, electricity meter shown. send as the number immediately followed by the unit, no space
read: 641kWh
